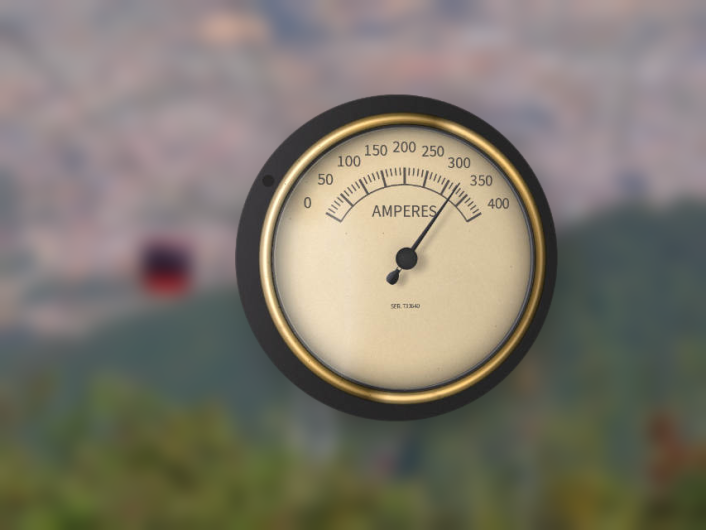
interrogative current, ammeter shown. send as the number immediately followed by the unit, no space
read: 320A
